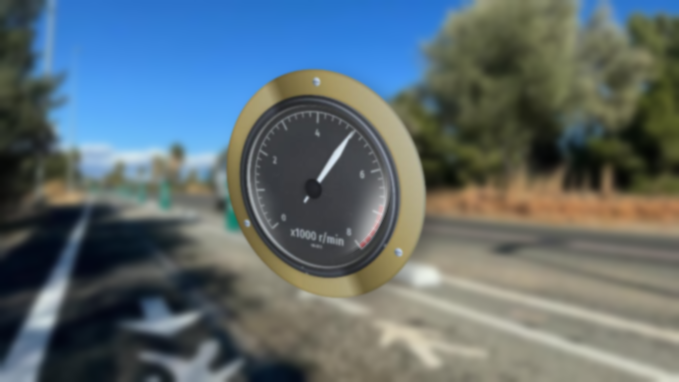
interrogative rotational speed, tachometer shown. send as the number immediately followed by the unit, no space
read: 5000rpm
